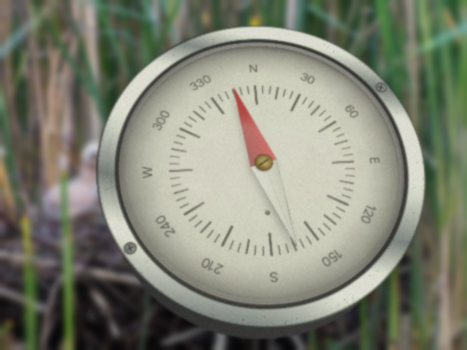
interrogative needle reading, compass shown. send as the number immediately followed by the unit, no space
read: 345°
